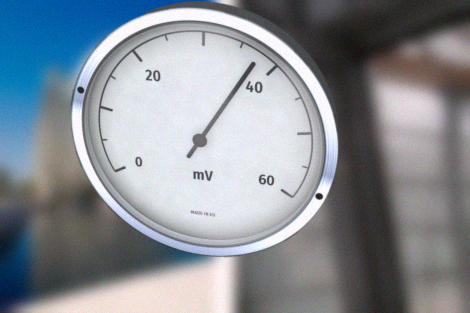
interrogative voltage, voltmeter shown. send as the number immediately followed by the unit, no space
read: 37.5mV
